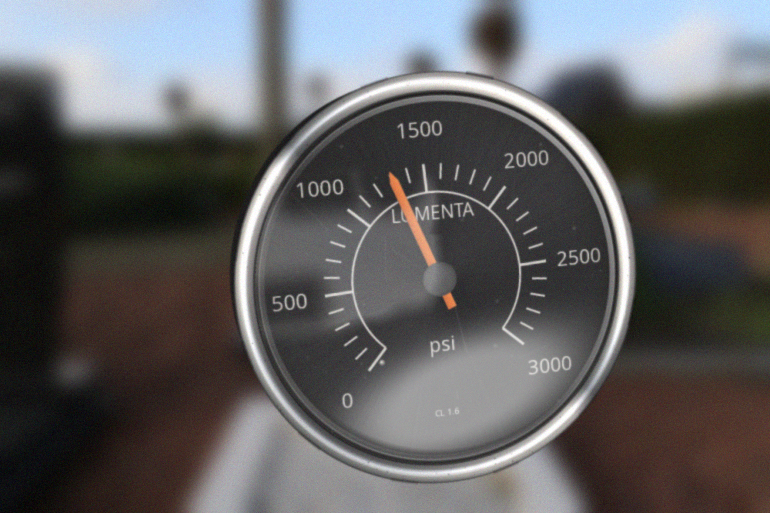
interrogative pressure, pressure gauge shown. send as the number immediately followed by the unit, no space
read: 1300psi
